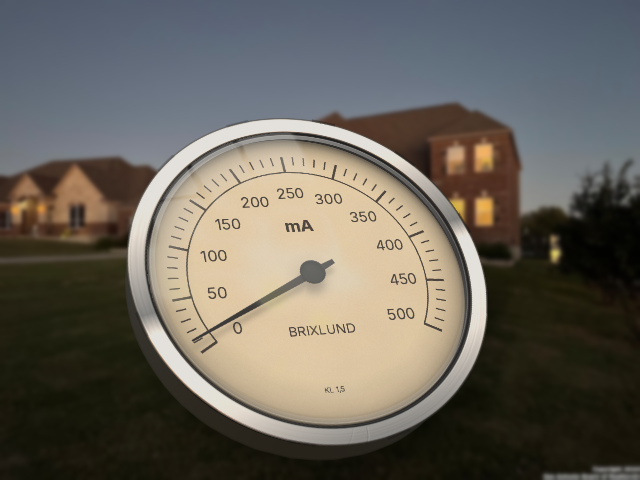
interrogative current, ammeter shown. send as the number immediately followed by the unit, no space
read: 10mA
